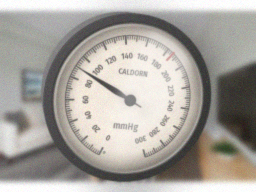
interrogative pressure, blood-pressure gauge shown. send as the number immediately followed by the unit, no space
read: 90mmHg
